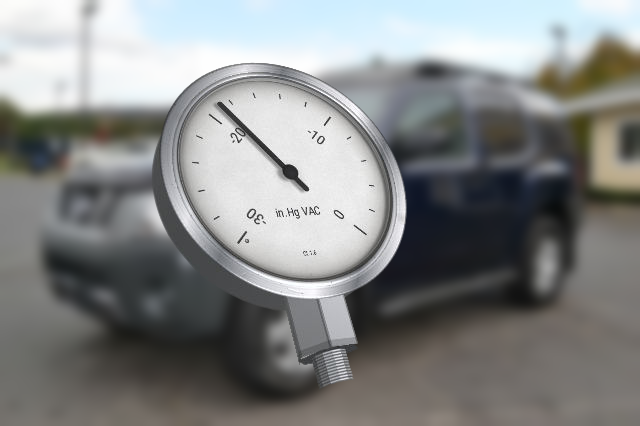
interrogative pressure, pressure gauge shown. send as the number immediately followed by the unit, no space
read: -19inHg
